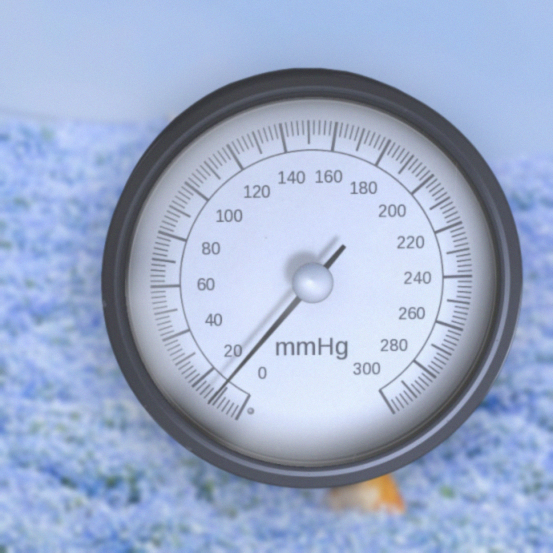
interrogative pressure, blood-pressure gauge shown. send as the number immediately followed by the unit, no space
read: 12mmHg
